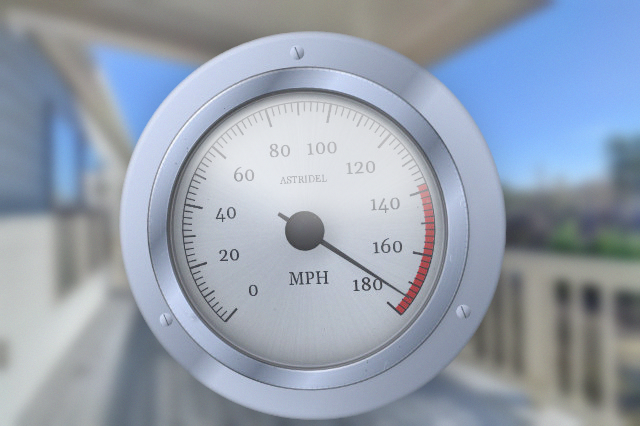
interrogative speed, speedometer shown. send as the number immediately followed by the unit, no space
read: 174mph
